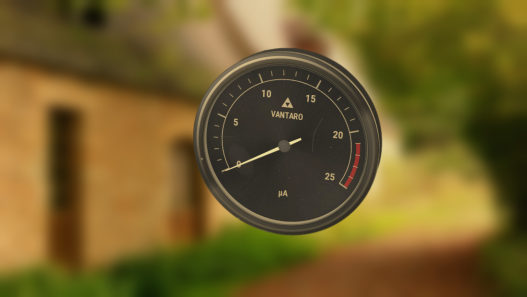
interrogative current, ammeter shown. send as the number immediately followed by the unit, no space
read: 0µA
